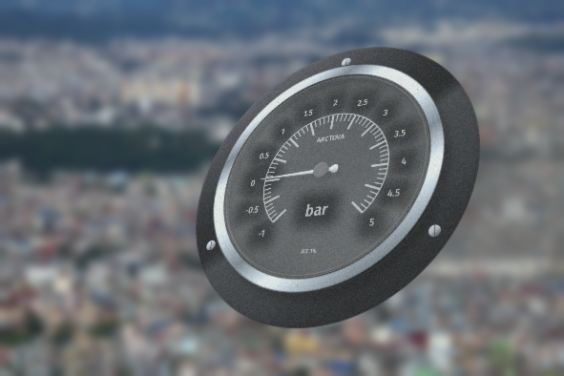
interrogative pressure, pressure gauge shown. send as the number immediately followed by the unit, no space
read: 0bar
